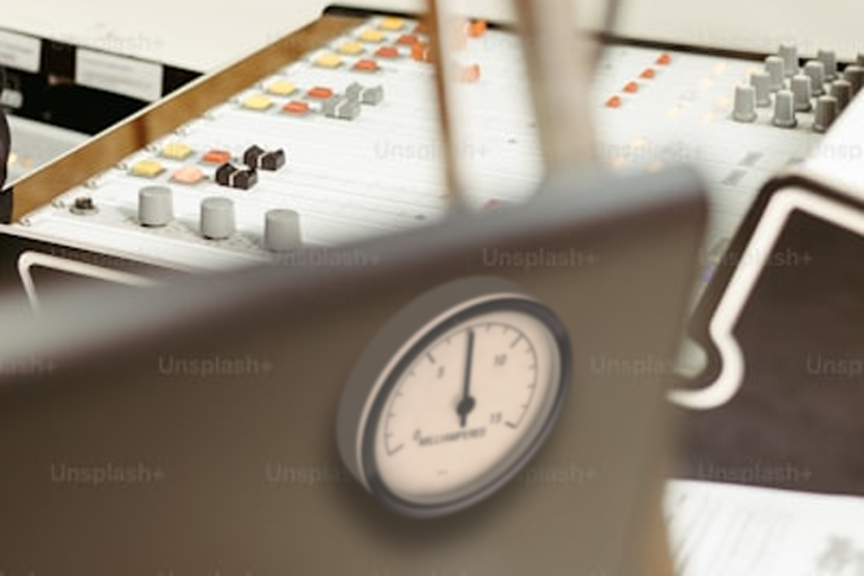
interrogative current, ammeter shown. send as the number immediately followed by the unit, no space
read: 7mA
